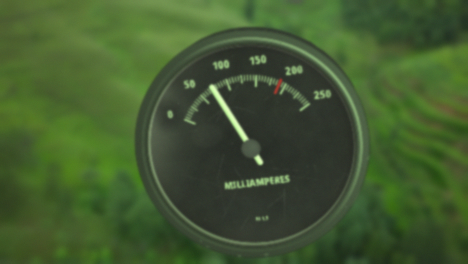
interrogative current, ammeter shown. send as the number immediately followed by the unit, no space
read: 75mA
